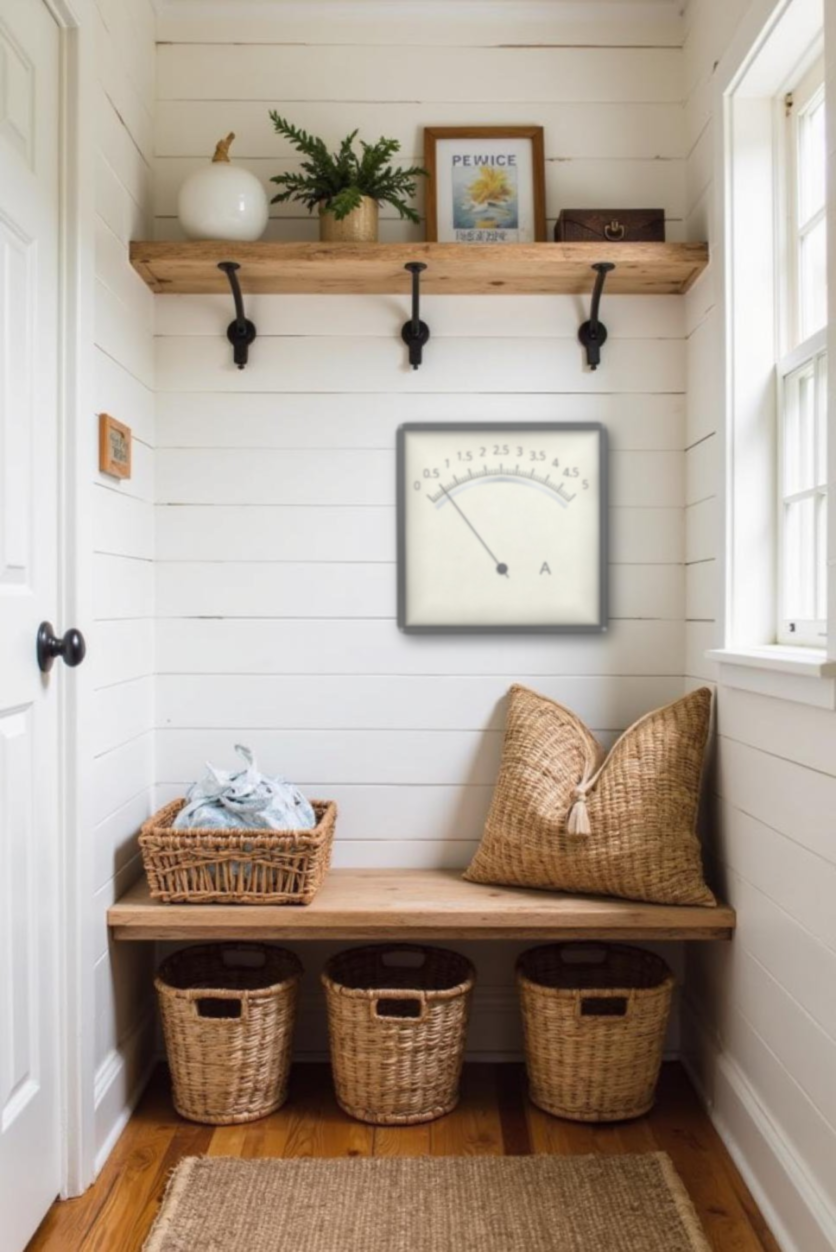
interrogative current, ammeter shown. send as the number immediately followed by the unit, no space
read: 0.5A
